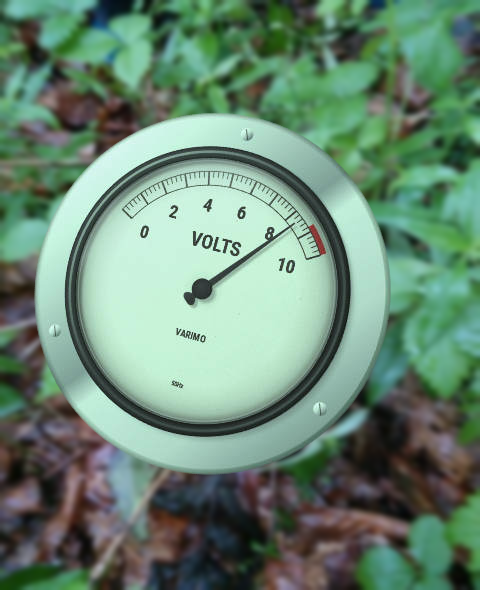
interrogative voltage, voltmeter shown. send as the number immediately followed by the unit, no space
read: 8.4V
